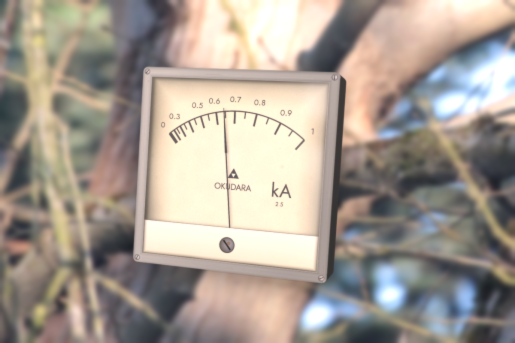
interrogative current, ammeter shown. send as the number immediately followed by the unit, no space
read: 0.65kA
